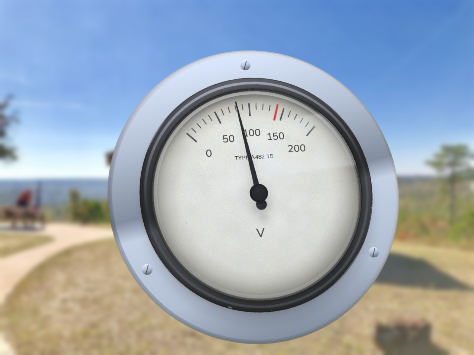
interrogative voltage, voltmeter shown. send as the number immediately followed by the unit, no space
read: 80V
